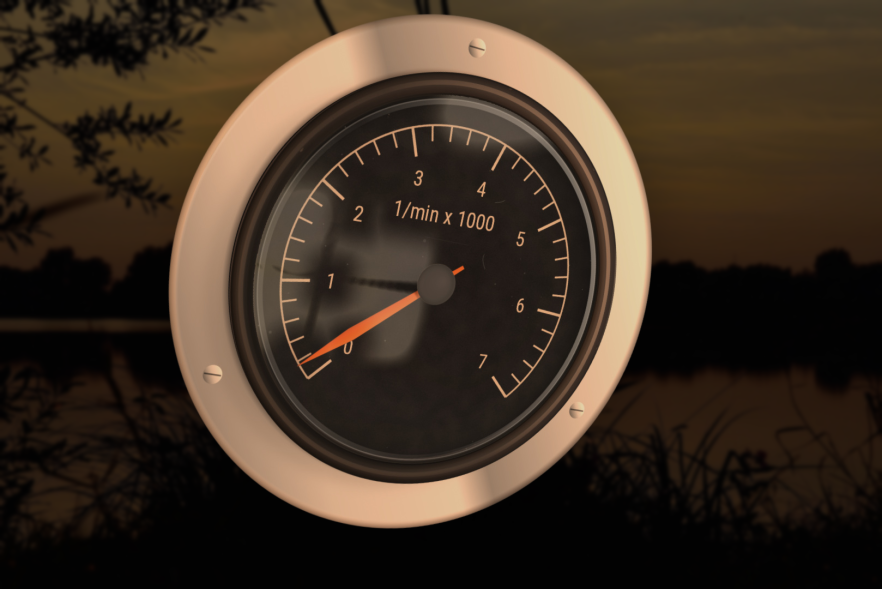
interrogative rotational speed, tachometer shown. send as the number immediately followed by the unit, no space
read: 200rpm
